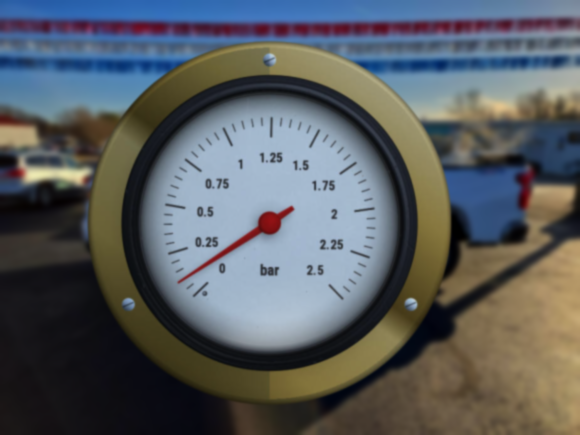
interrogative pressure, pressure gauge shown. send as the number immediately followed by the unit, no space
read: 0.1bar
